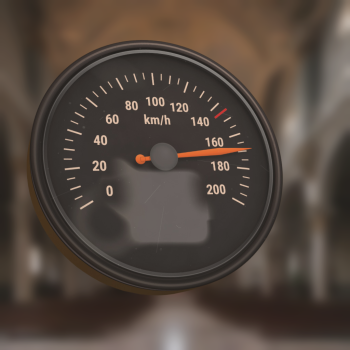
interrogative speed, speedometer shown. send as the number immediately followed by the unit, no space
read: 170km/h
